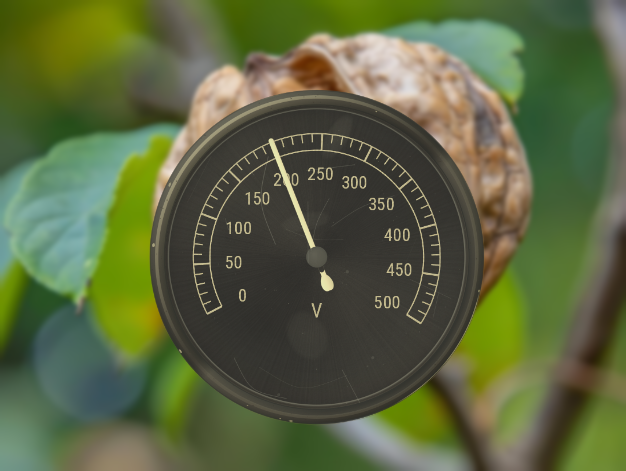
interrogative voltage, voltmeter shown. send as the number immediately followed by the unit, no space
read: 200V
